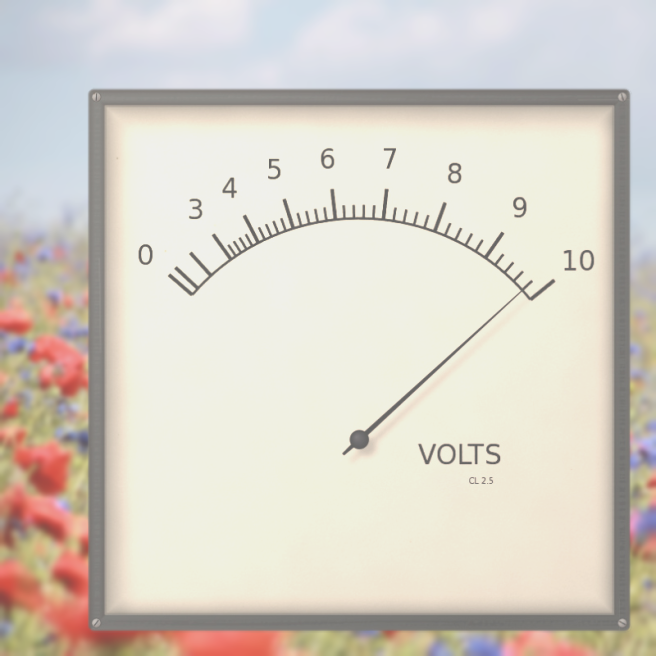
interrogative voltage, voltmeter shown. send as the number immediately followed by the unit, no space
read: 9.8V
